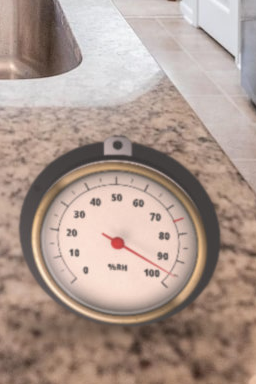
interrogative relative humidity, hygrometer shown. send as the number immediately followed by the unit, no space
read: 95%
